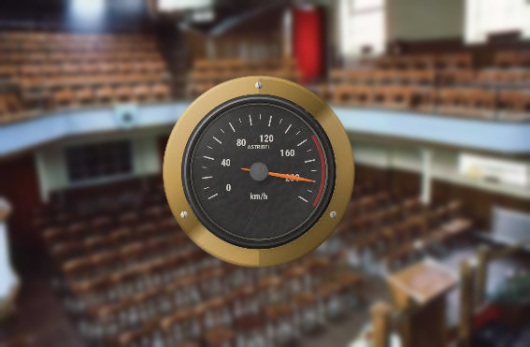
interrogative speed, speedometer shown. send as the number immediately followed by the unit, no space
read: 200km/h
